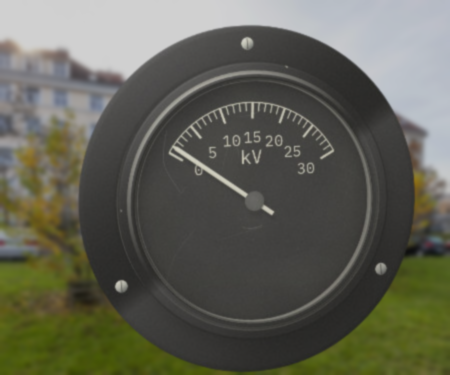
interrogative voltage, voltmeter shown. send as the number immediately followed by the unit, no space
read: 1kV
